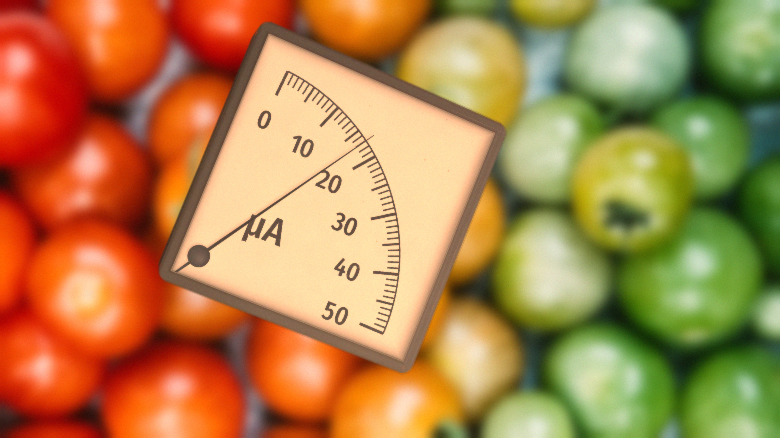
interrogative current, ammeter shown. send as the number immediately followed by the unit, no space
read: 17µA
